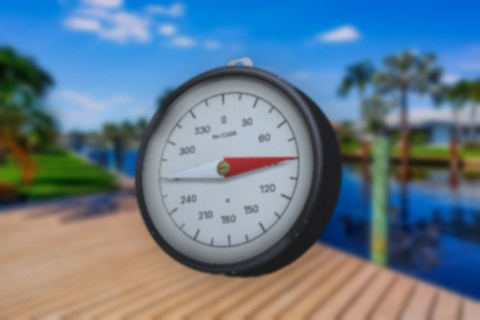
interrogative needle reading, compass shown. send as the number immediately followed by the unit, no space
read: 90°
